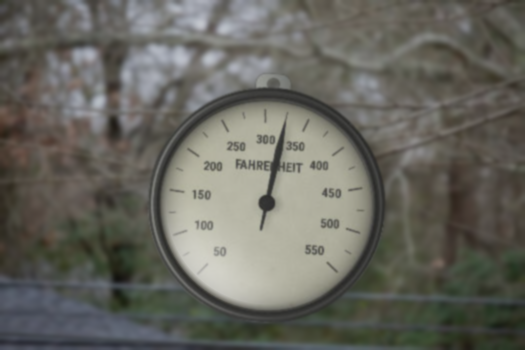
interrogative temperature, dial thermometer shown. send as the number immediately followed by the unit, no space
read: 325°F
